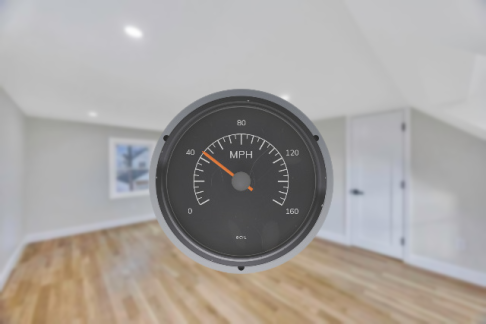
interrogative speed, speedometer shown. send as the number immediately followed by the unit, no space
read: 45mph
